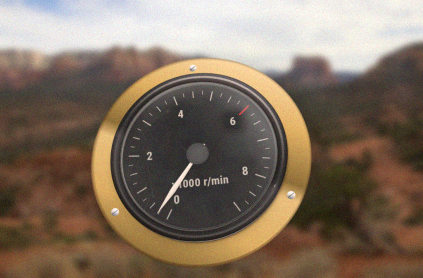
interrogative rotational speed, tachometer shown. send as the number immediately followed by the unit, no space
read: 250rpm
